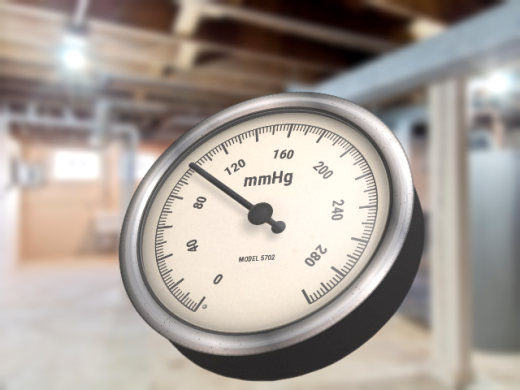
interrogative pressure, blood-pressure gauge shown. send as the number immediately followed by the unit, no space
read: 100mmHg
